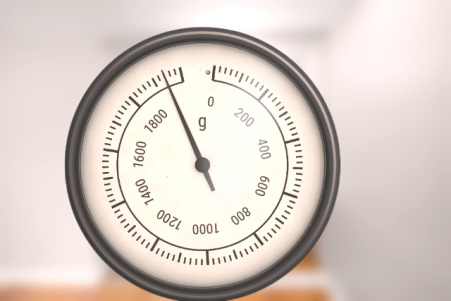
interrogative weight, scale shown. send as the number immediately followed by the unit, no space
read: 1940g
